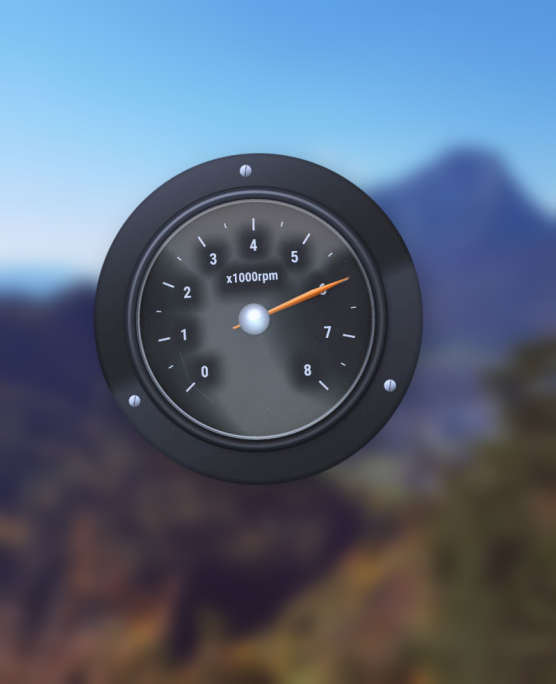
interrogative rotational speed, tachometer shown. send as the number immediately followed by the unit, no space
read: 6000rpm
